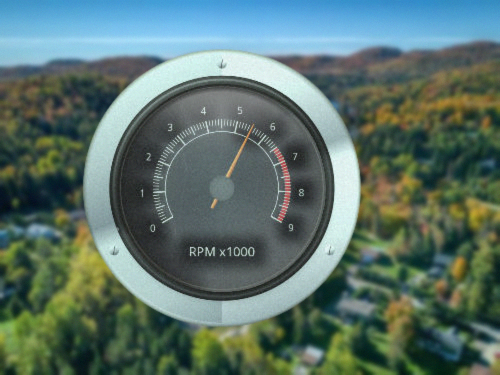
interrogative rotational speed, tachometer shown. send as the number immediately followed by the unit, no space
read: 5500rpm
